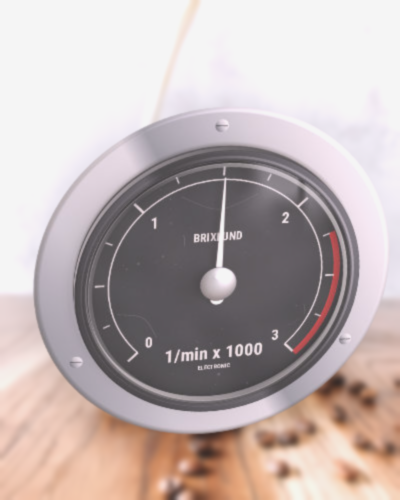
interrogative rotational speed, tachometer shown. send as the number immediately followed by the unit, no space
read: 1500rpm
